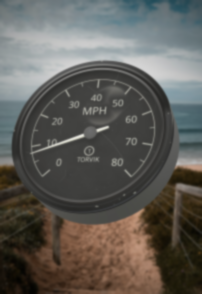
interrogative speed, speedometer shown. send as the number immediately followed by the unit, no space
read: 7.5mph
